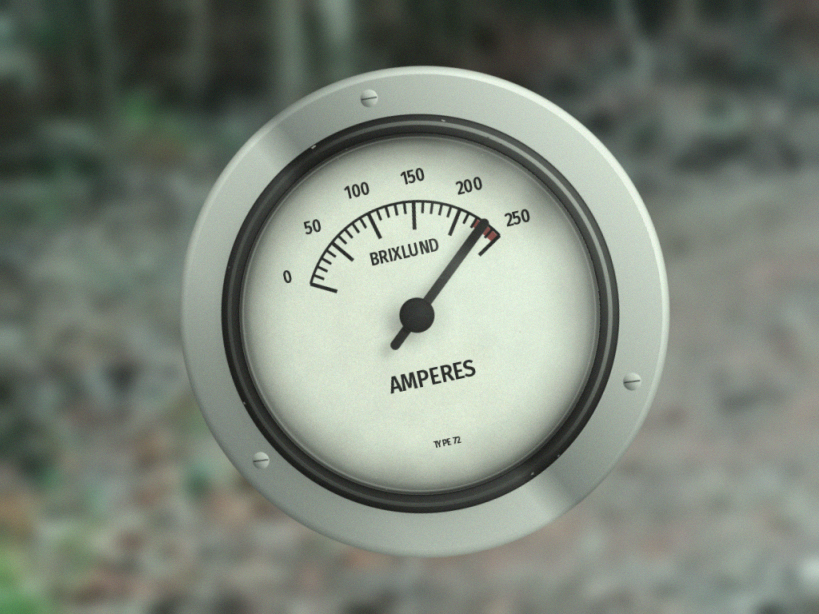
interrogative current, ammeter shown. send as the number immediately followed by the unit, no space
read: 230A
